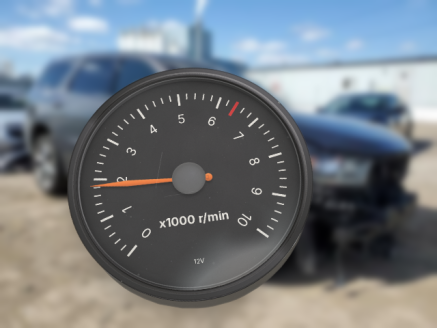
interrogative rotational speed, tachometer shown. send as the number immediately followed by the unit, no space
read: 1800rpm
